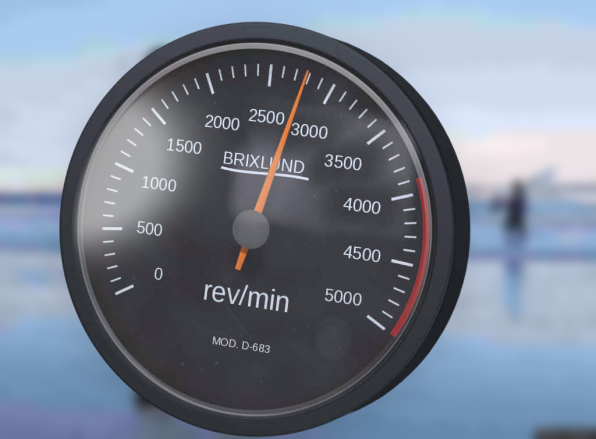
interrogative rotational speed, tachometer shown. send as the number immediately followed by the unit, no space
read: 2800rpm
